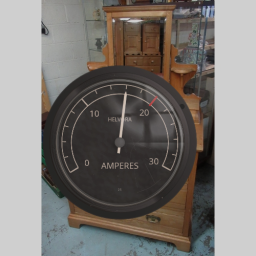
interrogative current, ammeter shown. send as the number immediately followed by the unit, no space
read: 16A
